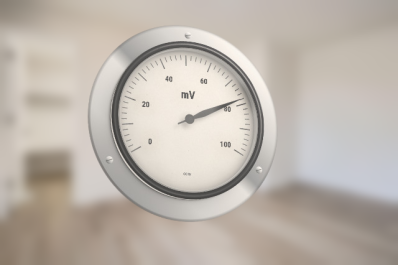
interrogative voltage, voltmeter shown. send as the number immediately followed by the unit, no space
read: 78mV
